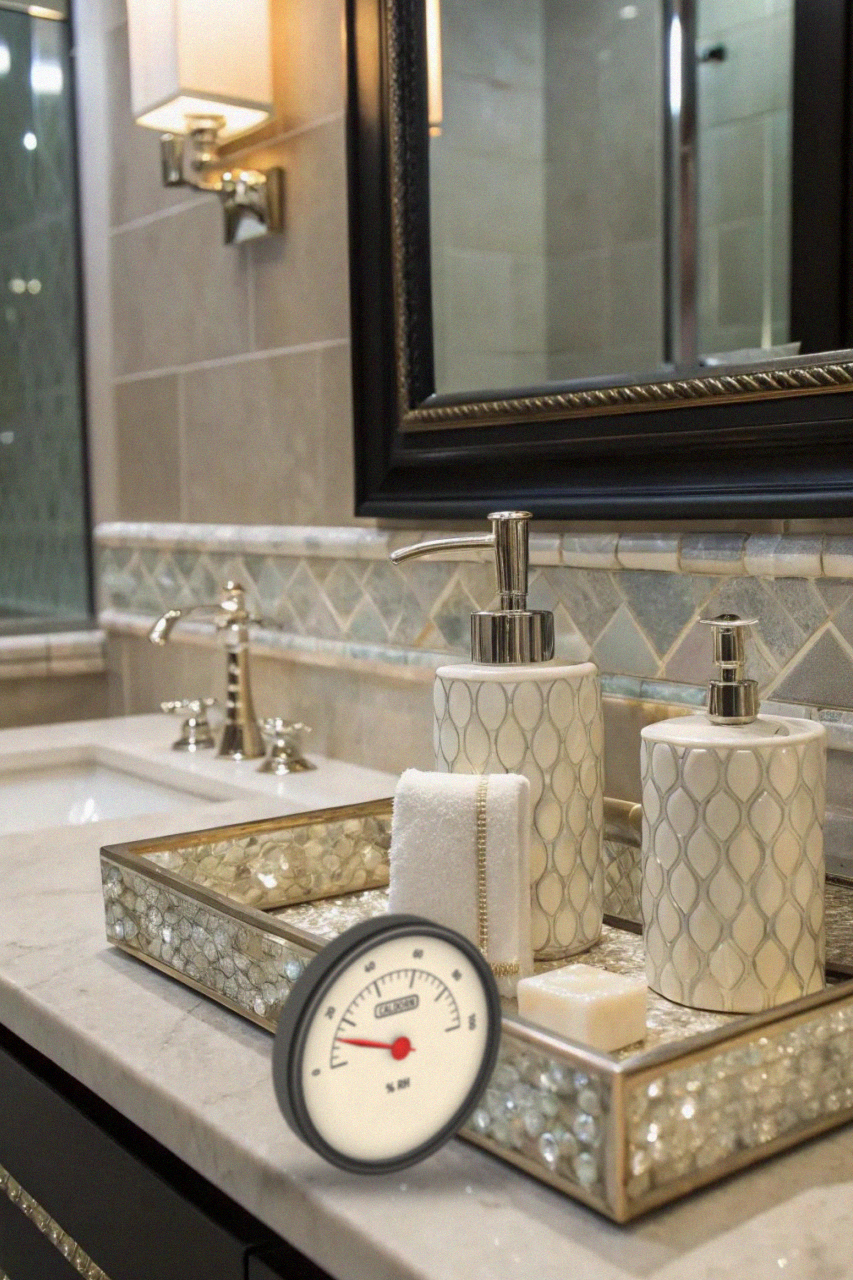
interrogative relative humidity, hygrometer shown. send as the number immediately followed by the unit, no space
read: 12%
